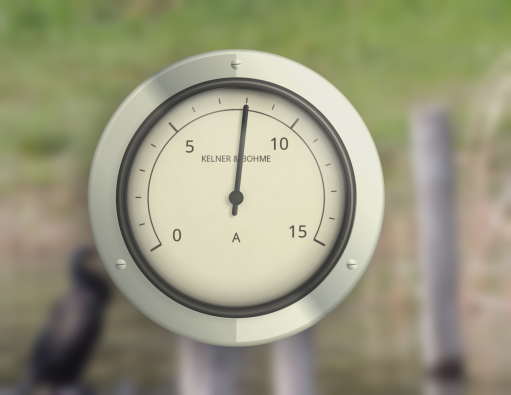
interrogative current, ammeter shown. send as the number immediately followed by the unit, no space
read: 8A
